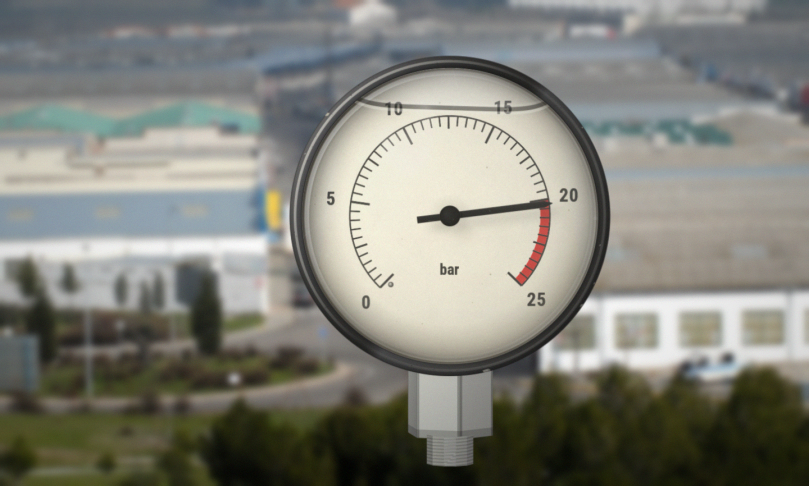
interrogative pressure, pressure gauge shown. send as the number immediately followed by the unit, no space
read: 20.25bar
